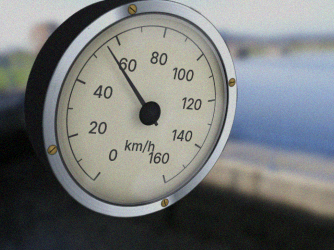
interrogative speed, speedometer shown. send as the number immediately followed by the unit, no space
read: 55km/h
